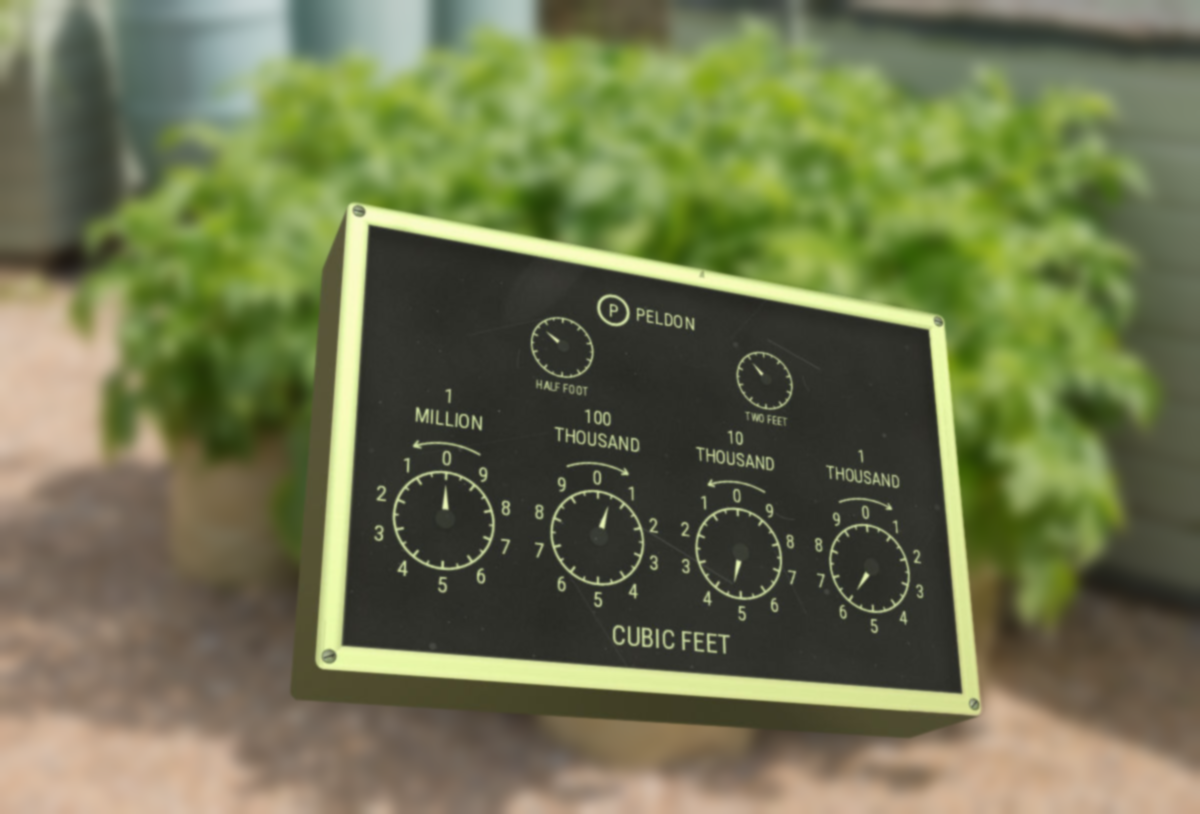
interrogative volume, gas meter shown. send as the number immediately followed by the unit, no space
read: 4600ft³
